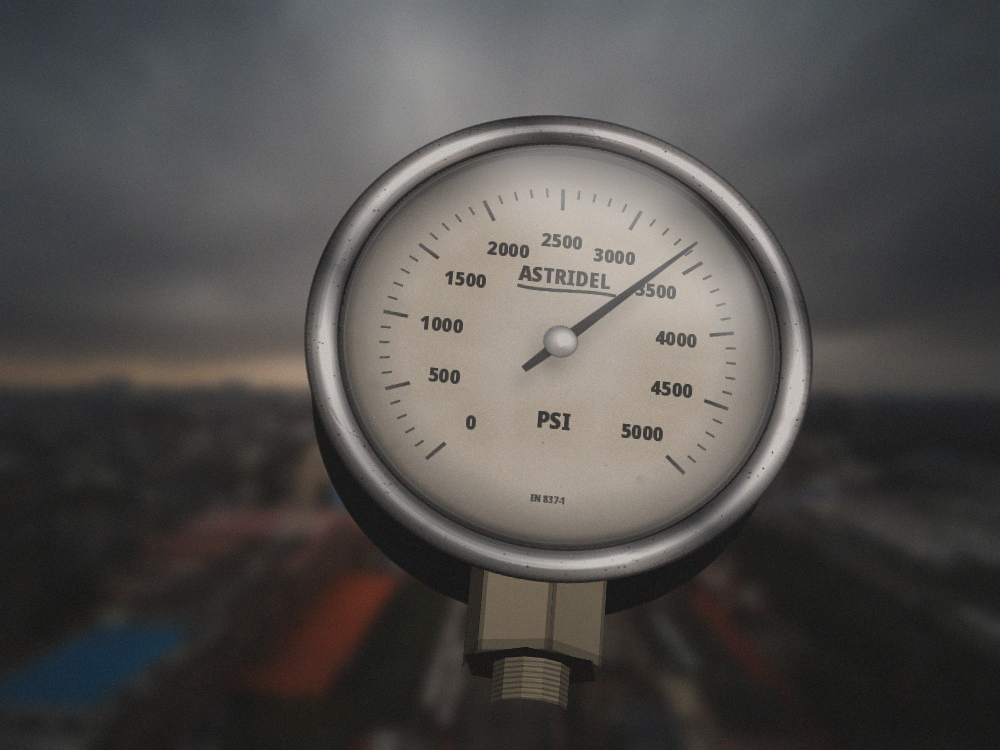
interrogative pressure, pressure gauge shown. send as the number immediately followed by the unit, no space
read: 3400psi
